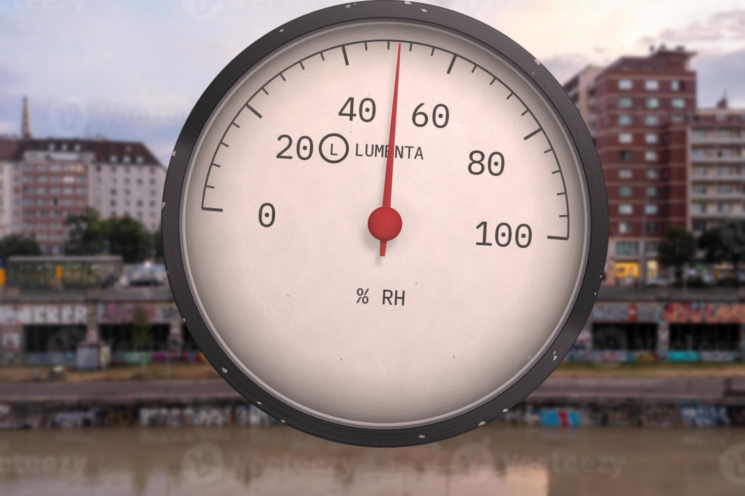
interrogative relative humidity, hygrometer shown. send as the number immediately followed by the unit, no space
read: 50%
